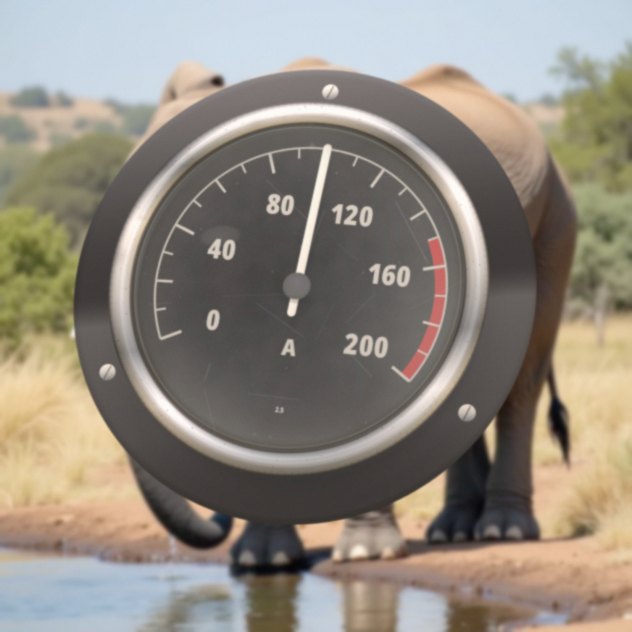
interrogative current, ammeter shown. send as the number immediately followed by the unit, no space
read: 100A
